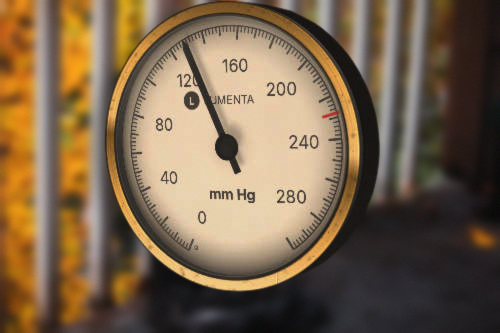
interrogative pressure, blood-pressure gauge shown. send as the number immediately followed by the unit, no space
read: 130mmHg
